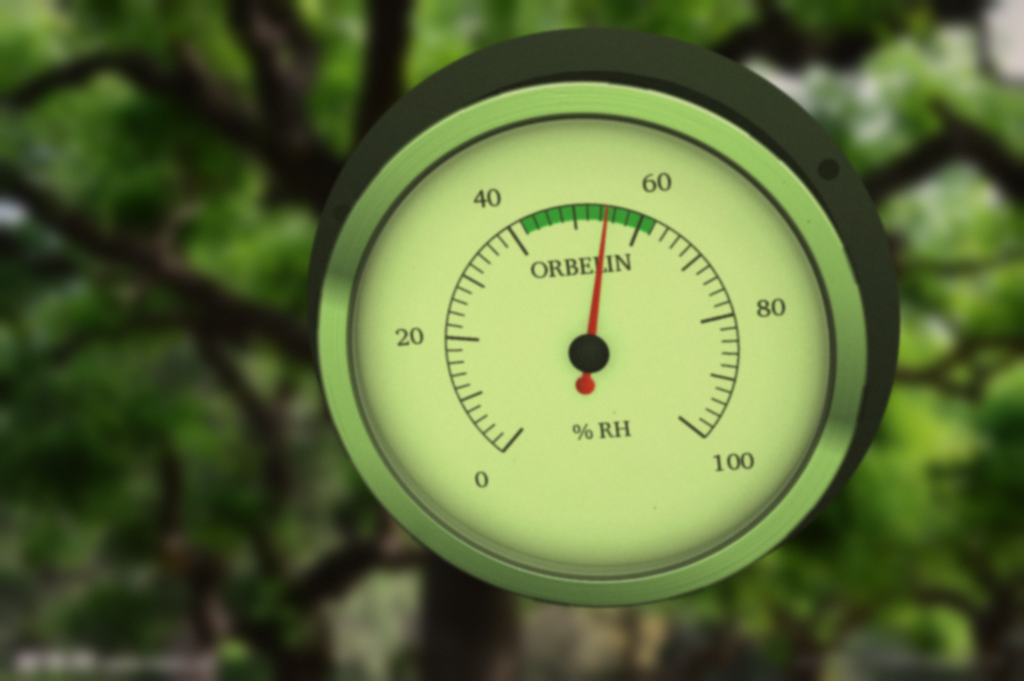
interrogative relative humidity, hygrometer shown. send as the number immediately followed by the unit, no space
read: 55%
